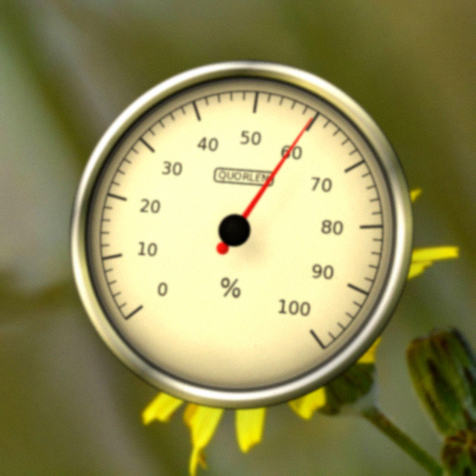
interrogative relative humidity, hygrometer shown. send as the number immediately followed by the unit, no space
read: 60%
